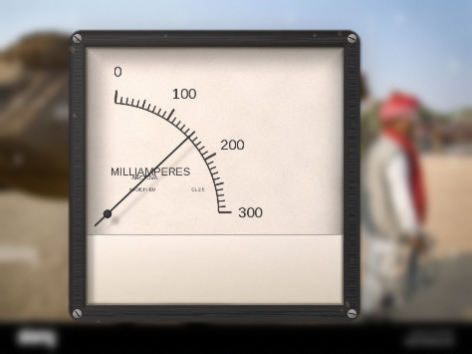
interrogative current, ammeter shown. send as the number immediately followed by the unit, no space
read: 150mA
